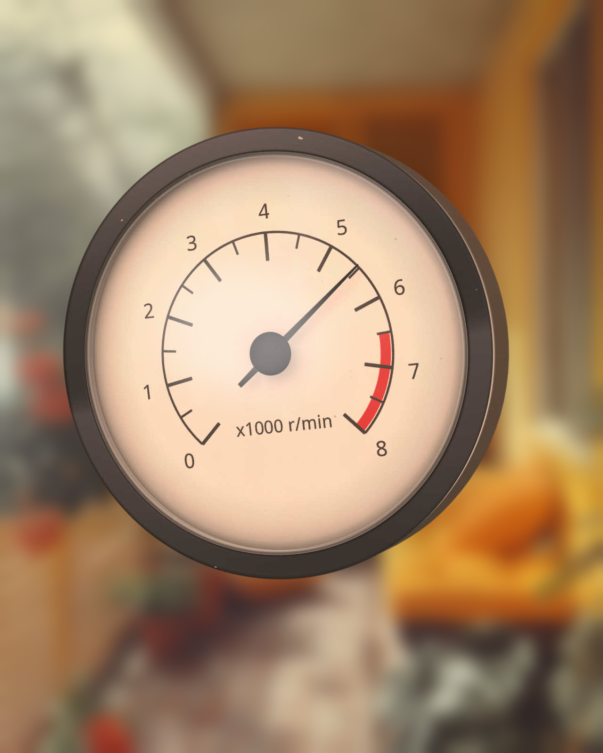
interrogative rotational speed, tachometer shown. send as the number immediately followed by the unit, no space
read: 5500rpm
